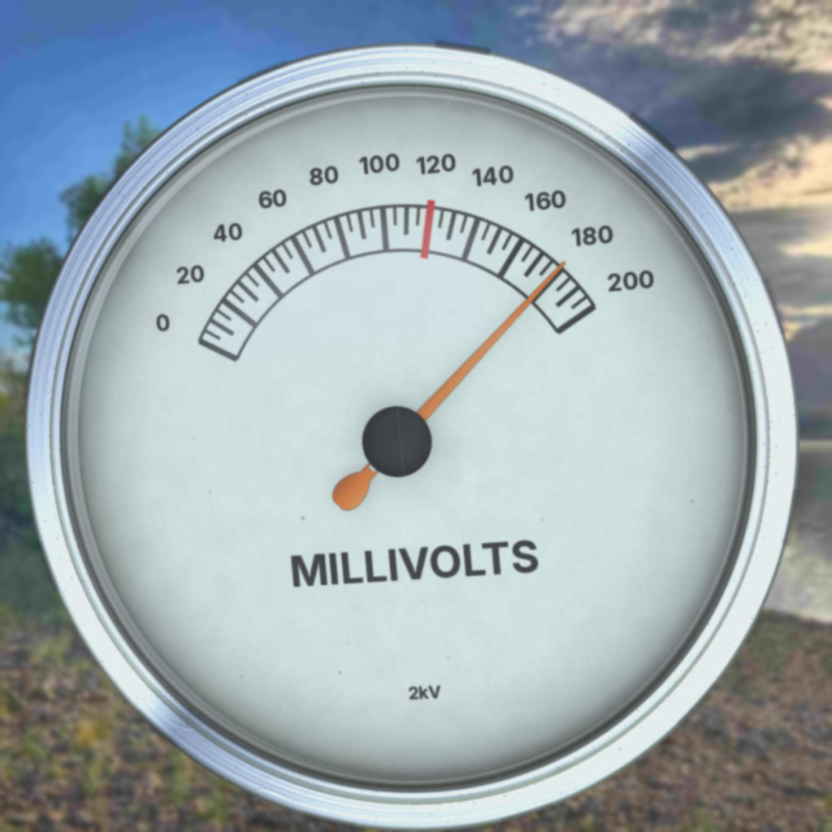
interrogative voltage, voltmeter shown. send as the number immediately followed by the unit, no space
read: 180mV
